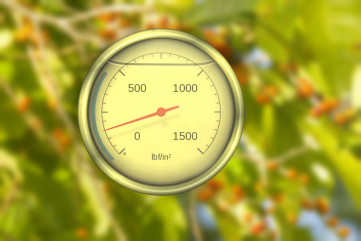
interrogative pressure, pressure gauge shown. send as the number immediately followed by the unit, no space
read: 150psi
